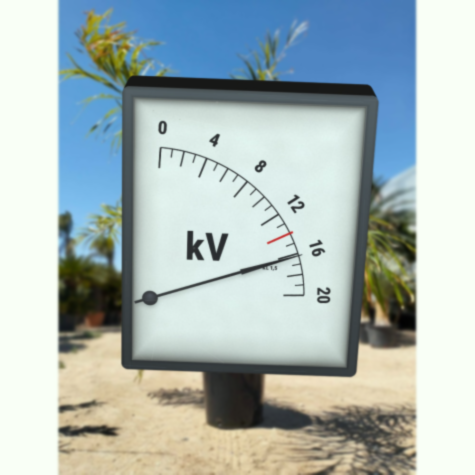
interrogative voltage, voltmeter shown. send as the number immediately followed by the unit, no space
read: 16kV
